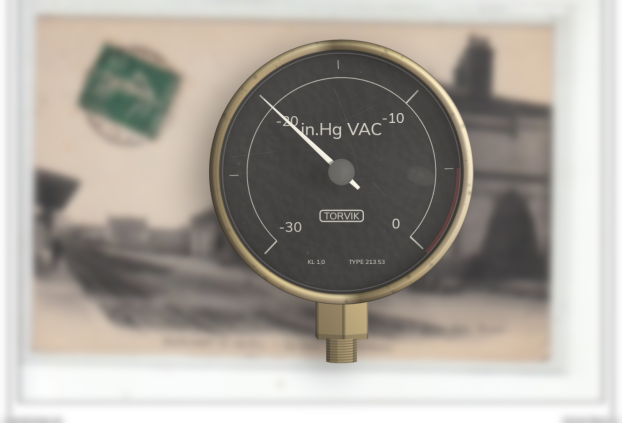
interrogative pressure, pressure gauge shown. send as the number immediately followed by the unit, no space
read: -20inHg
